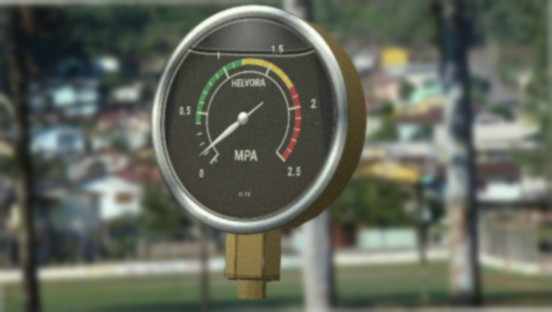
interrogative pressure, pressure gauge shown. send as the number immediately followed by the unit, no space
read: 0.1MPa
